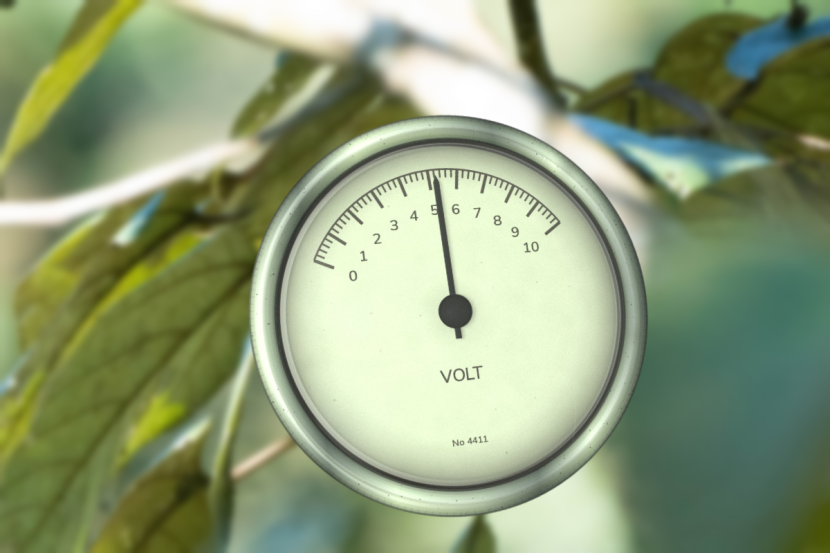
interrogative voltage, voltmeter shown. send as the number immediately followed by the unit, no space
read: 5.2V
